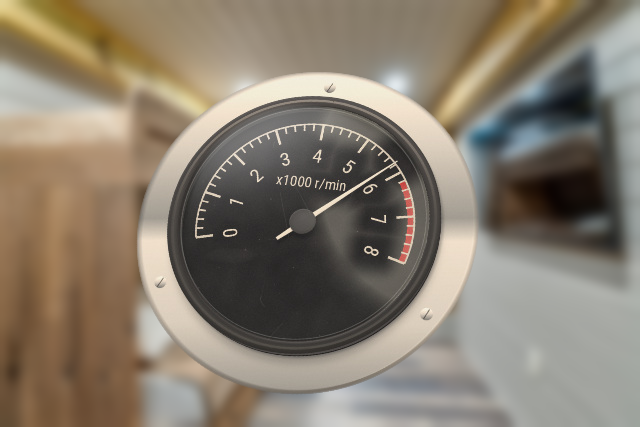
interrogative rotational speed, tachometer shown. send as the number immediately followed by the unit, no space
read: 5800rpm
